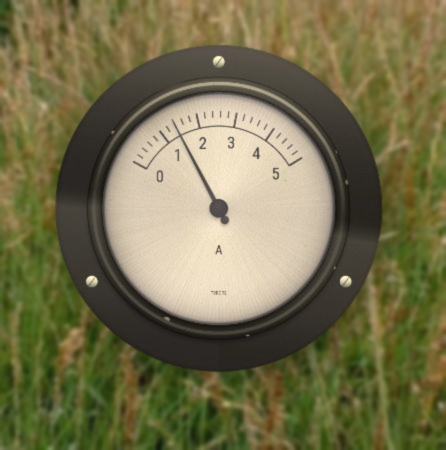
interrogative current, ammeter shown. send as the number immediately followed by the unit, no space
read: 1.4A
